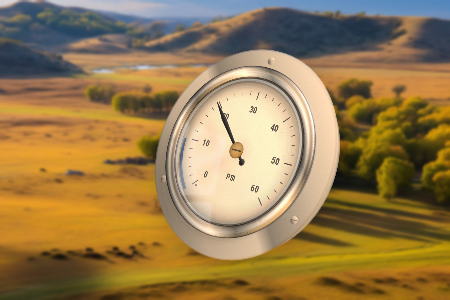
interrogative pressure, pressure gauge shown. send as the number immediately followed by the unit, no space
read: 20psi
